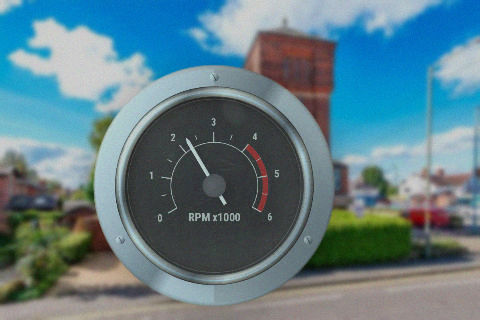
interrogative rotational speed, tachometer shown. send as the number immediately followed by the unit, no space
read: 2250rpm
